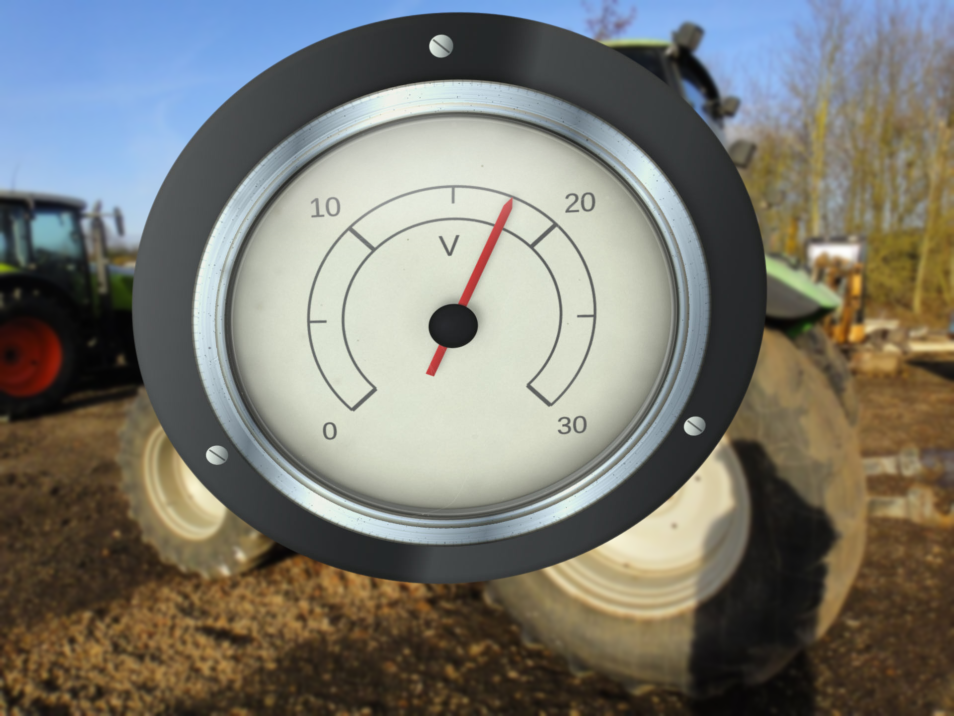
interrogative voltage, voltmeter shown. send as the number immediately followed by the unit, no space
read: 17.5V
